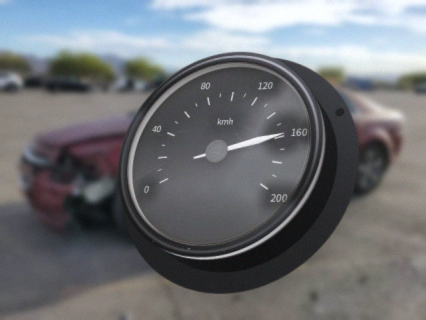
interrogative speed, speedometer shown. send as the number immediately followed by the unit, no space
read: 160km/h
